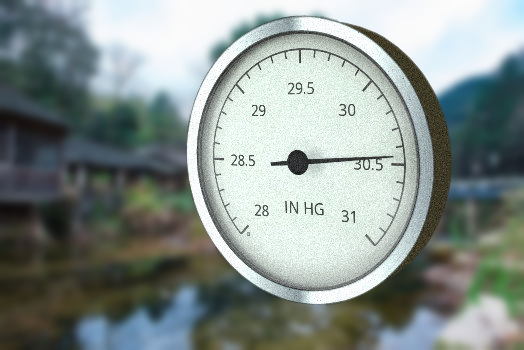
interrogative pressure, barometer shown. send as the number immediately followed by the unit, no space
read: 30.45inHg
